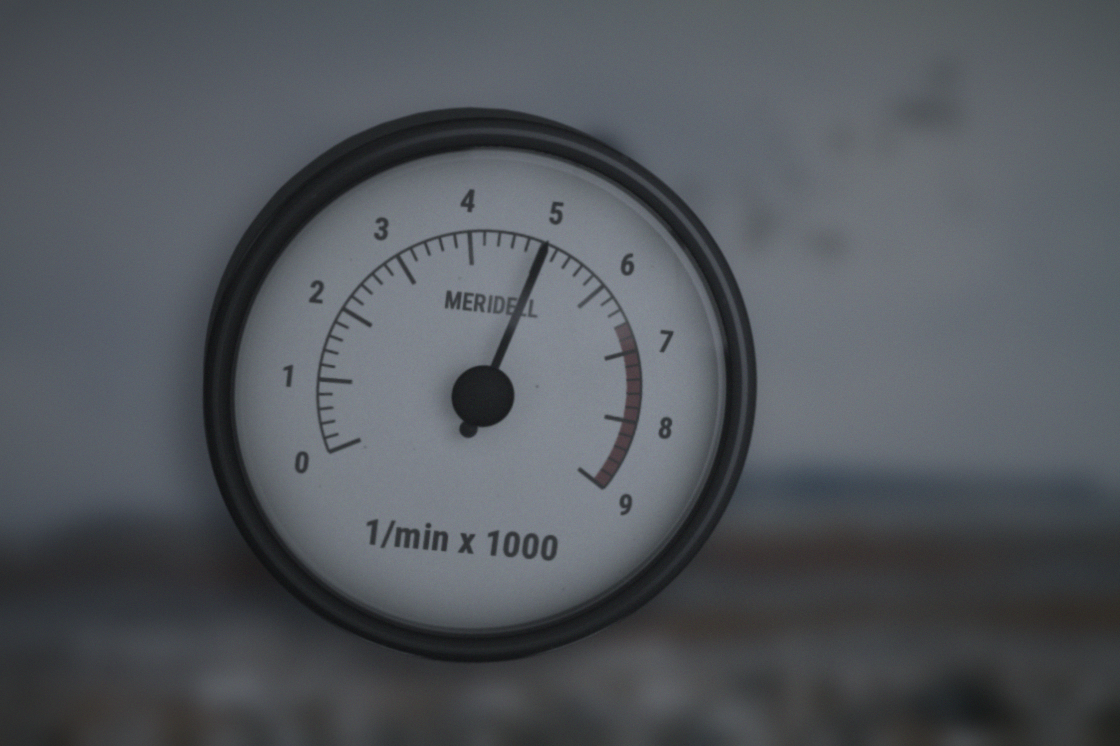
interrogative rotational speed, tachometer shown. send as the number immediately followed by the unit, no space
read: 5000rpm
